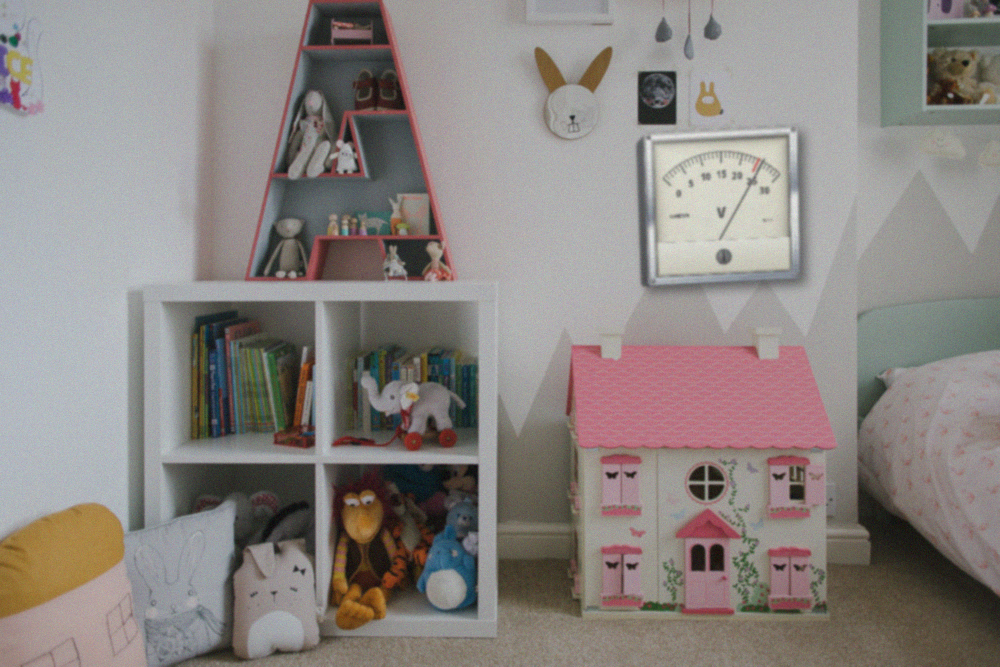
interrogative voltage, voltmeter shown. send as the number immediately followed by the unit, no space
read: 25V
